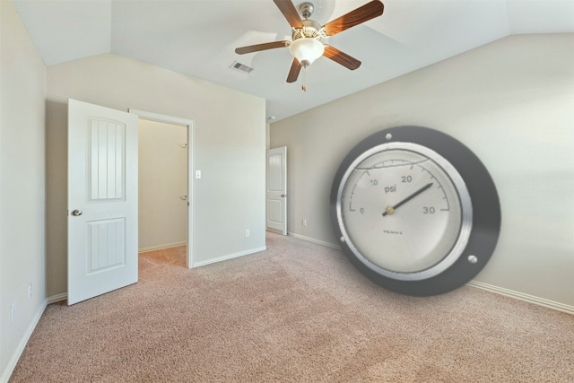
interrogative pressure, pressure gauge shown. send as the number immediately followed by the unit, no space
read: 25psi
